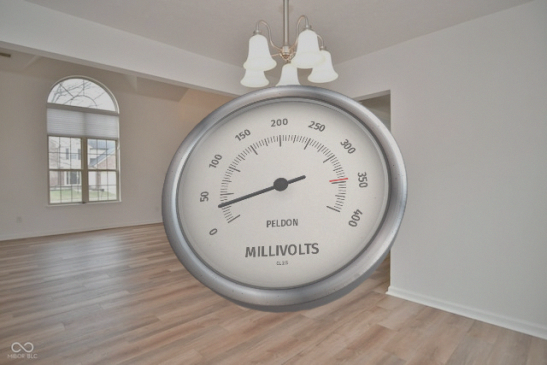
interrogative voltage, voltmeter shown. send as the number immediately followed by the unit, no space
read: 25mV
